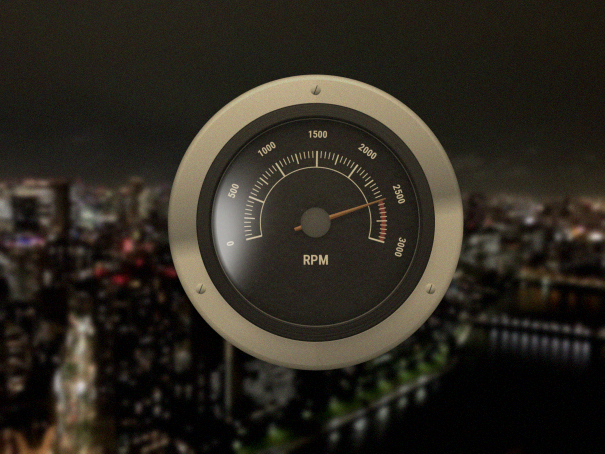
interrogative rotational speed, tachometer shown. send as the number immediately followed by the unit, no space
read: 2500rpm
